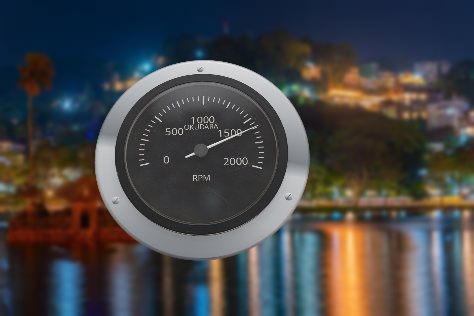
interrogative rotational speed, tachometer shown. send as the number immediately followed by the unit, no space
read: 1600rpm
